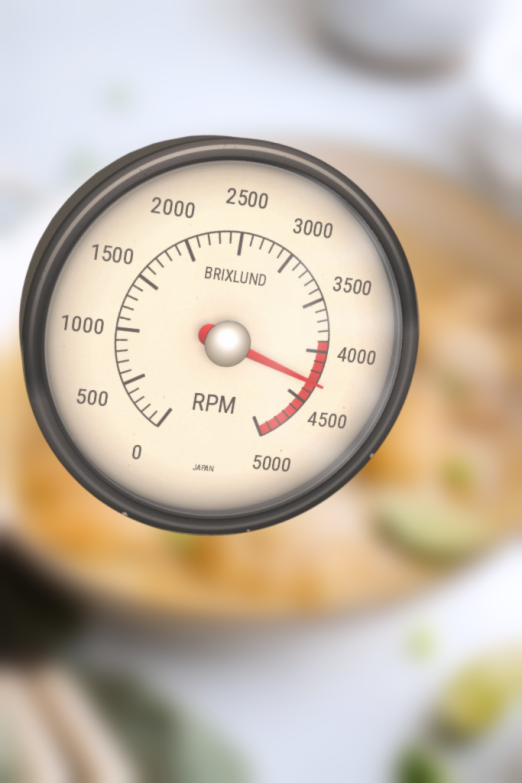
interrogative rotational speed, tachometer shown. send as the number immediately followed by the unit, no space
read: 4300rpm
